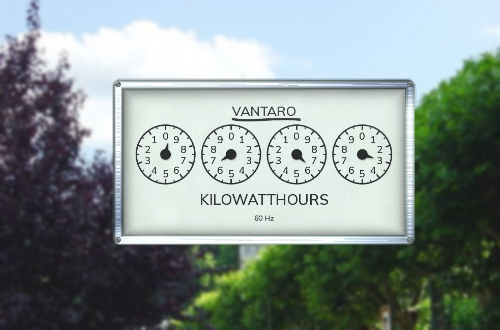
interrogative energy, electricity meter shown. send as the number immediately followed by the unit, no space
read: 9663kWh
